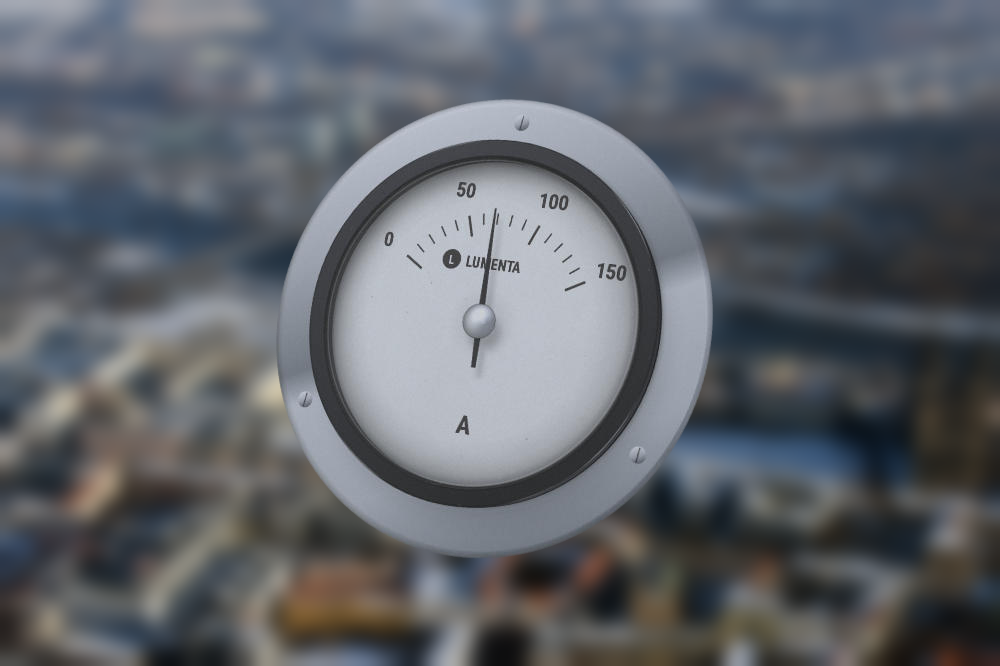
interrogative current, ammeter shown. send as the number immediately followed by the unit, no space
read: 70A
